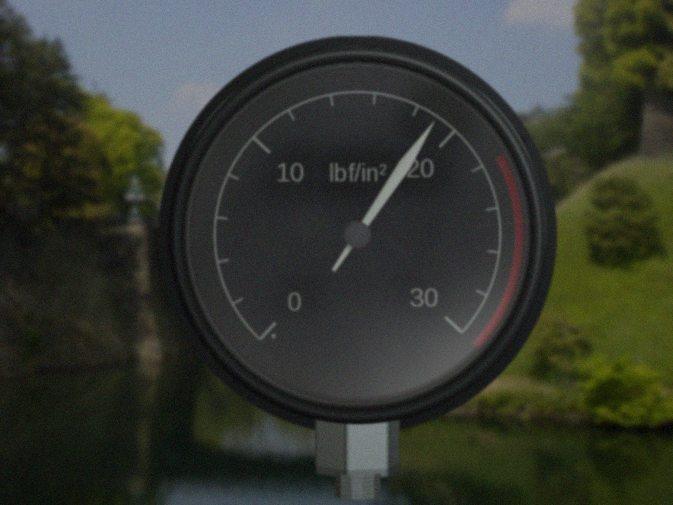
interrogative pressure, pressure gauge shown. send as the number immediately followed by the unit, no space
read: 19psi
